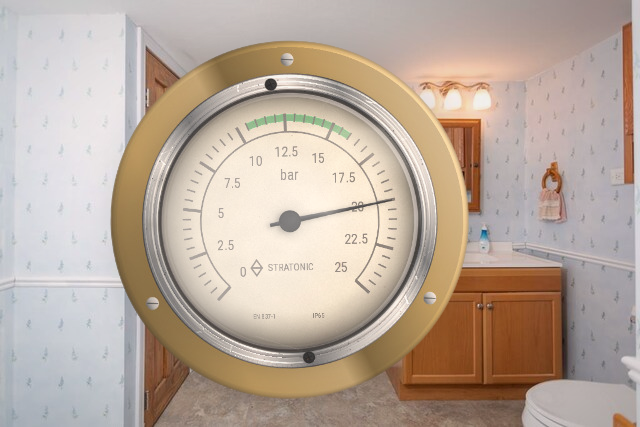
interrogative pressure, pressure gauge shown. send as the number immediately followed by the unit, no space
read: 20bar
